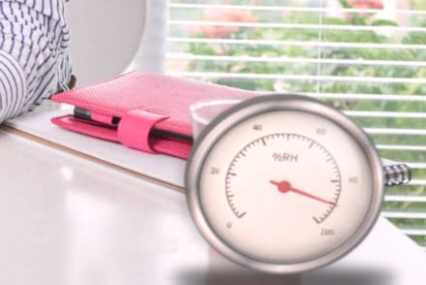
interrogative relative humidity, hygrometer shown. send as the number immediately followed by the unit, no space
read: 90%
